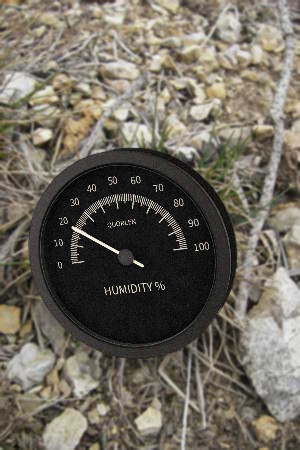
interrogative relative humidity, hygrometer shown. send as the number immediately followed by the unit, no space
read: 20%
